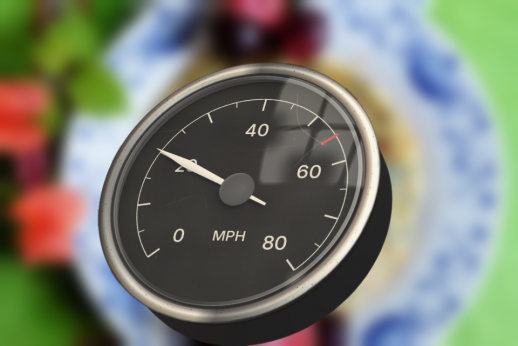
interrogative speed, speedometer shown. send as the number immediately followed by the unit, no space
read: 20mph
